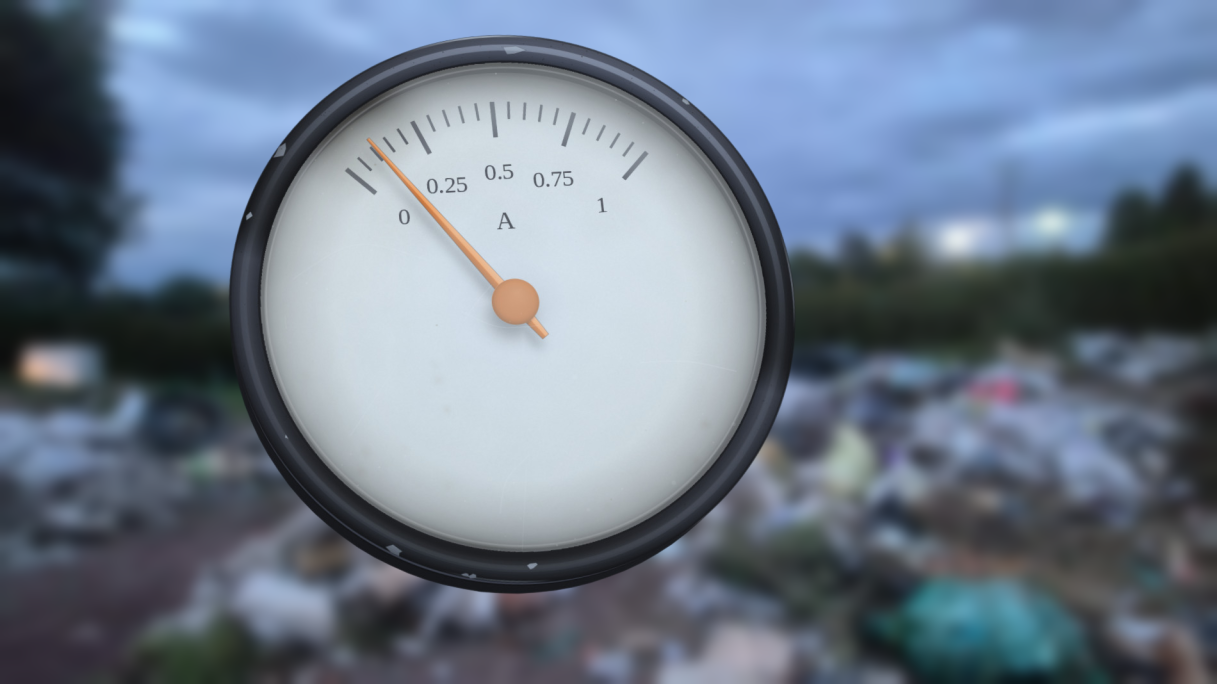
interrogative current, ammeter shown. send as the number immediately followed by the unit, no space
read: 0.1A
